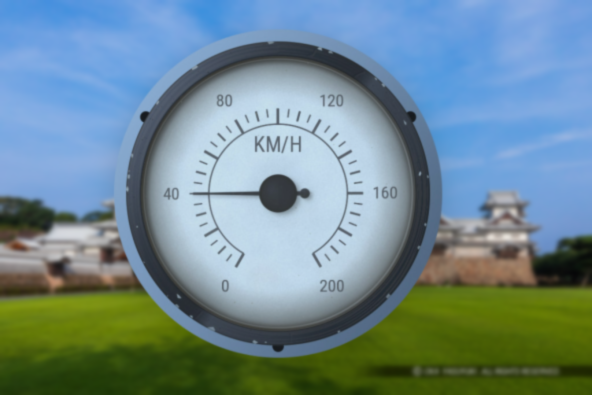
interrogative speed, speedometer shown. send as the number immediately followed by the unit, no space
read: 40km/h
